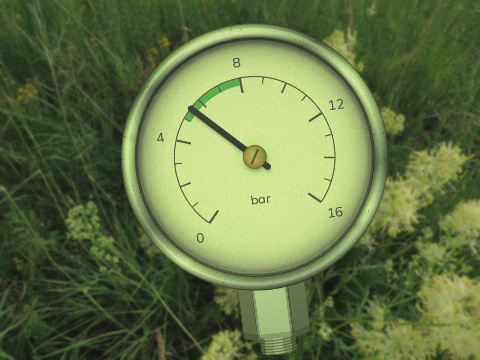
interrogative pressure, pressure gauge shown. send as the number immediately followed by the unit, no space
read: 5.5bar
